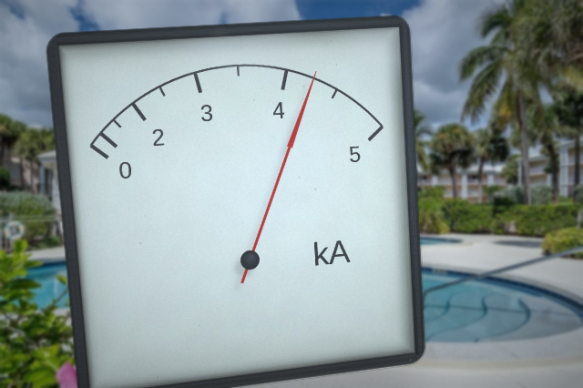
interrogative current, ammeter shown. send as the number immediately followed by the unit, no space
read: 4.25kA
